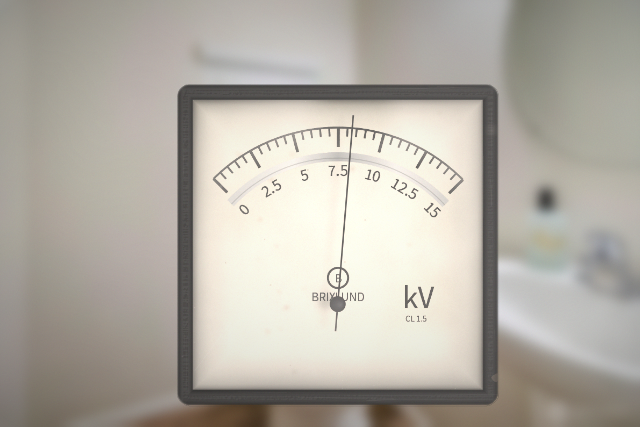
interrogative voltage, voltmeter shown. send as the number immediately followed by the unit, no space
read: 8.25kV
